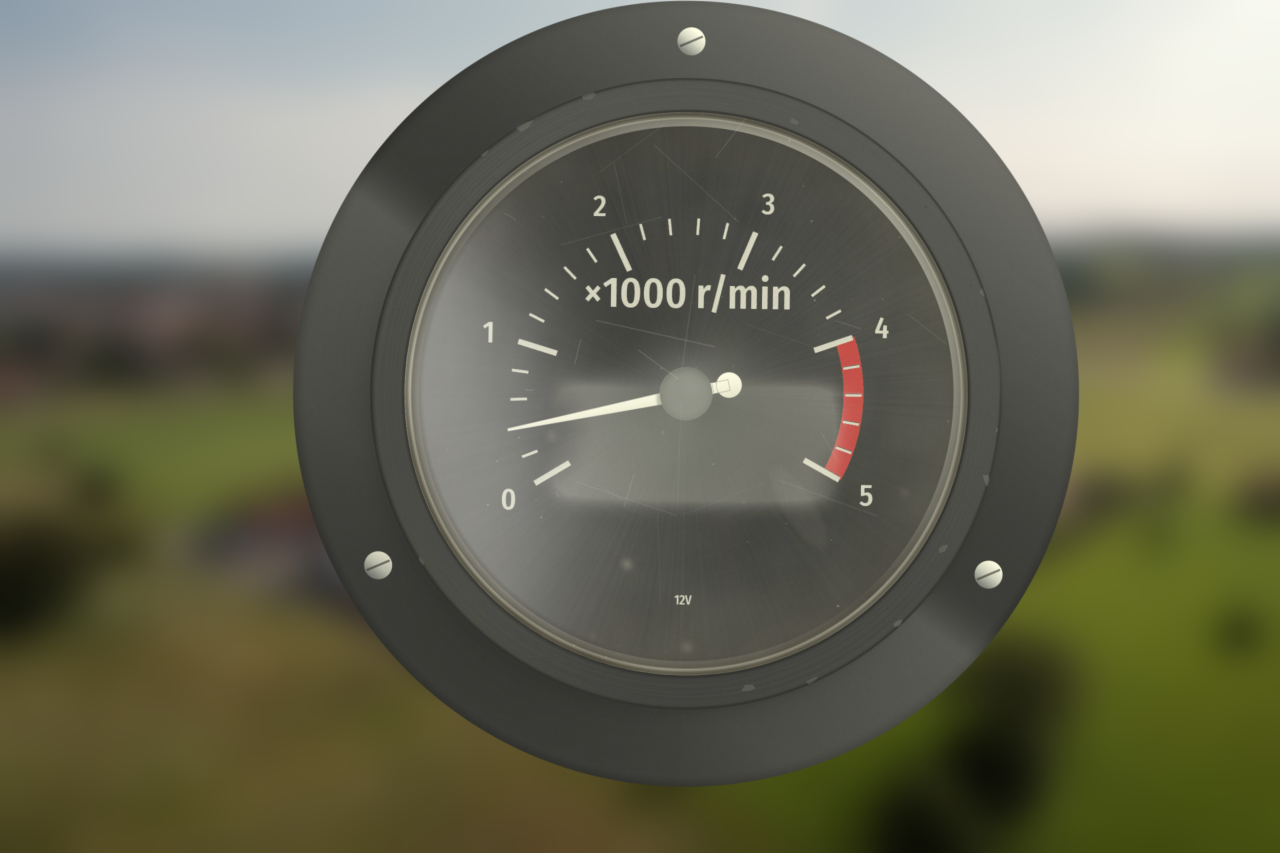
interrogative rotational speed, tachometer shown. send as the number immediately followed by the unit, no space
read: 400rpm
